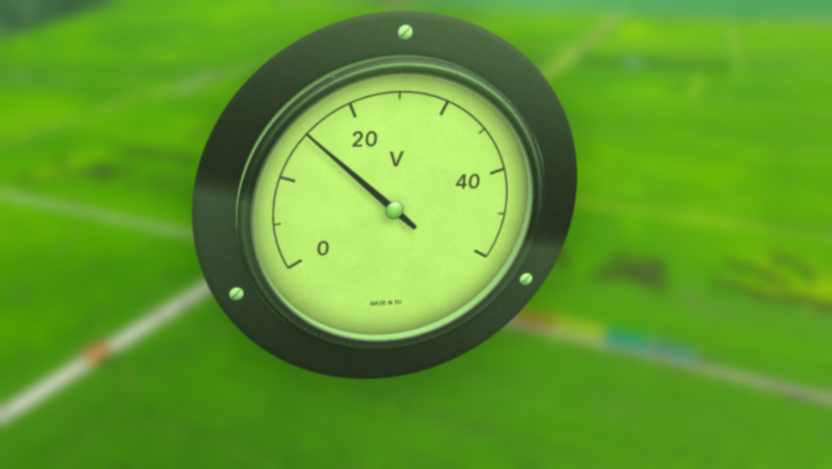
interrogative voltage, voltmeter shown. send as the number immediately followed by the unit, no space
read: 15V
